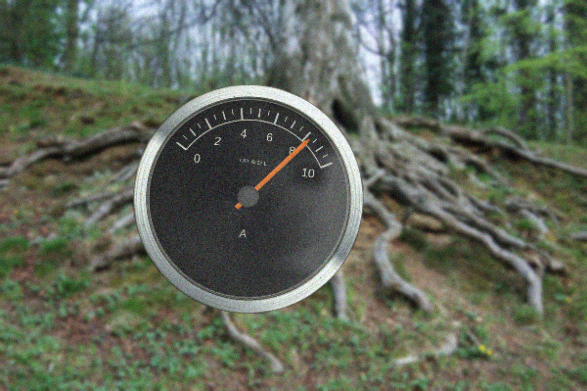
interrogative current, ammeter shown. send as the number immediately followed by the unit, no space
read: 8.25A
